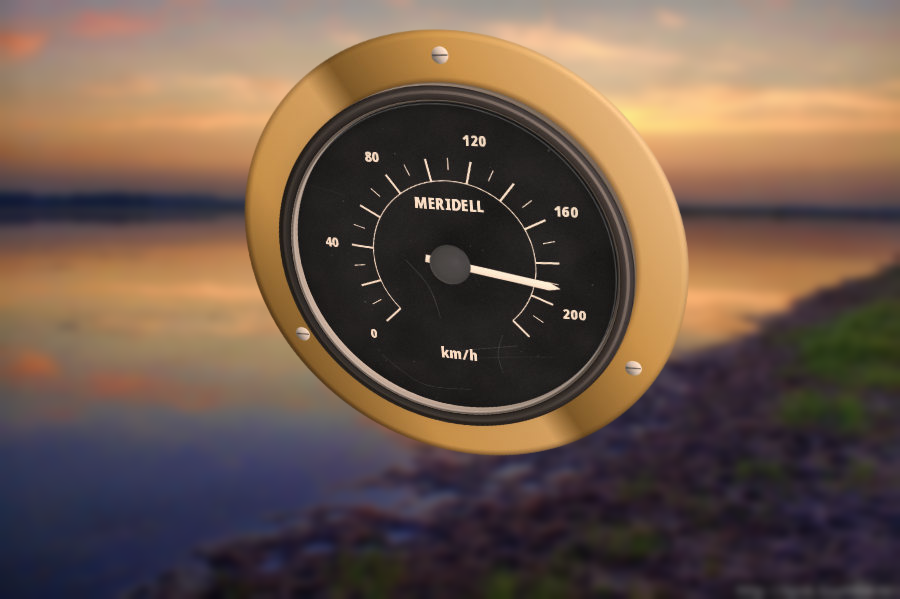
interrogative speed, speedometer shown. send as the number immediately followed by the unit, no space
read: 190km/h
